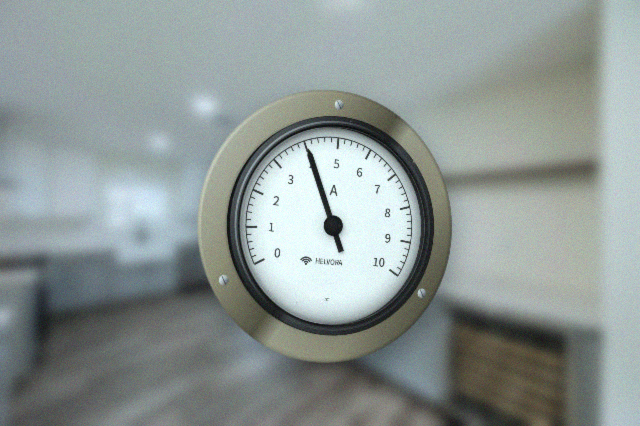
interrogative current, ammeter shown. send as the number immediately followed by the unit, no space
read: 4A
